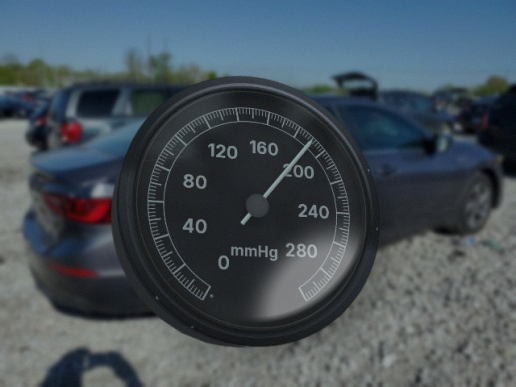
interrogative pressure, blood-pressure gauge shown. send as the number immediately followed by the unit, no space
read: 190mmHg
